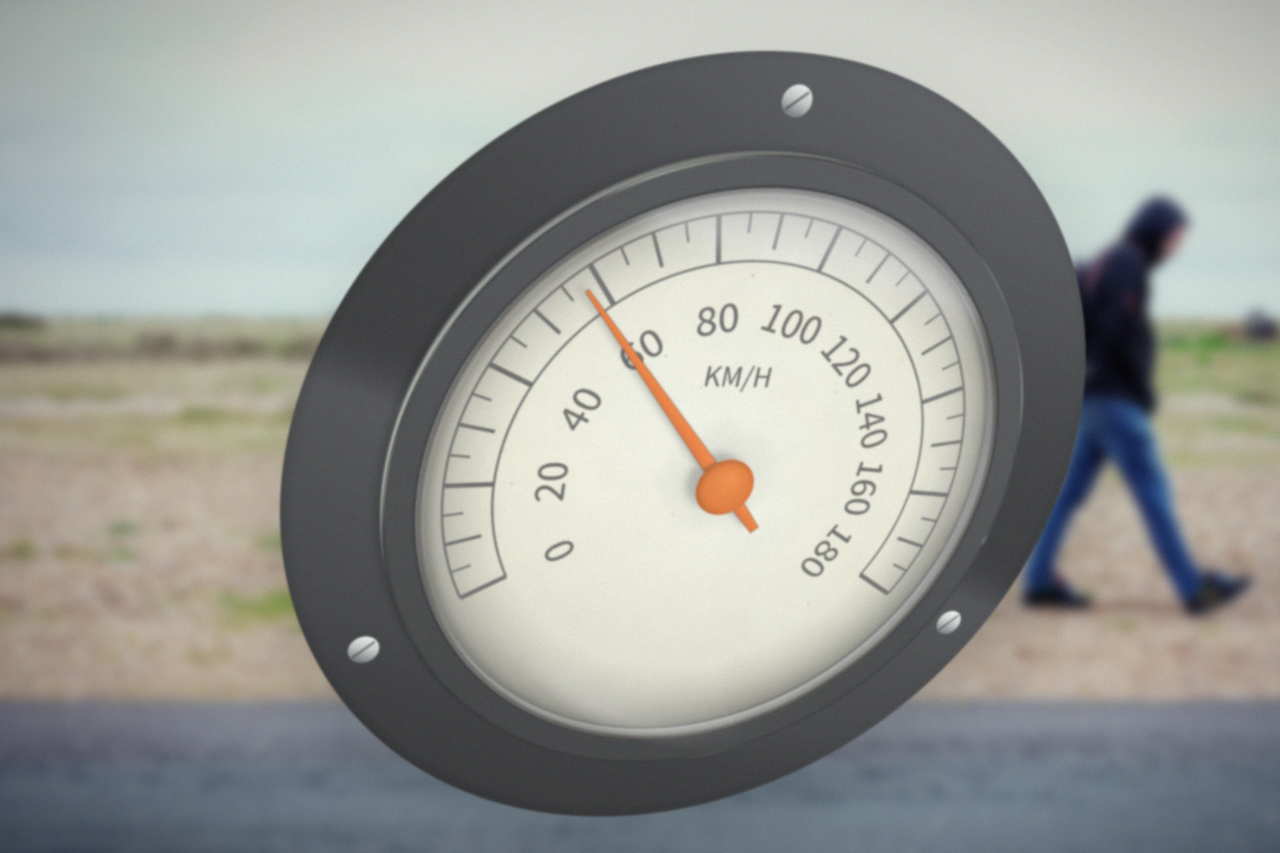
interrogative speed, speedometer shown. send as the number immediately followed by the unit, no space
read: 57.5km/h
